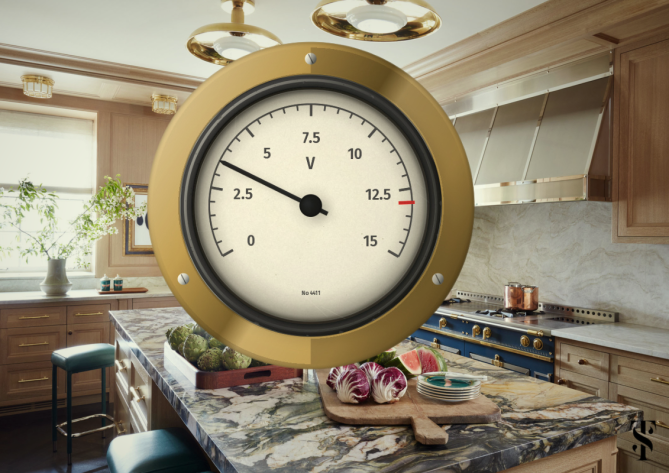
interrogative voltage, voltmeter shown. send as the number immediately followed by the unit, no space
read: 3.5V
